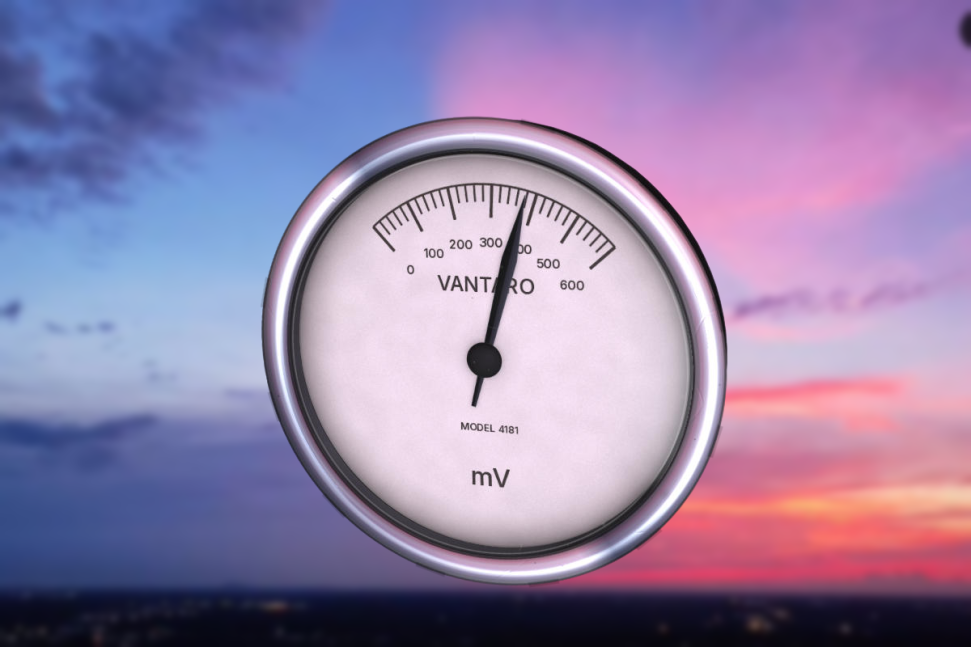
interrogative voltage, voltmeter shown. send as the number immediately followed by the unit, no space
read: 380mV
